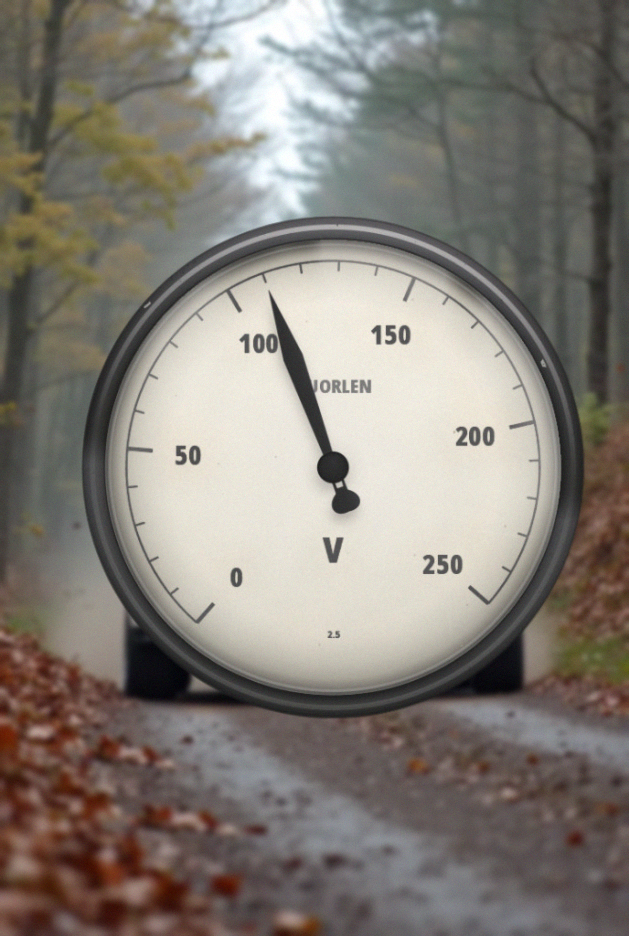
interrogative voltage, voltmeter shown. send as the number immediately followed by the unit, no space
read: 110V
